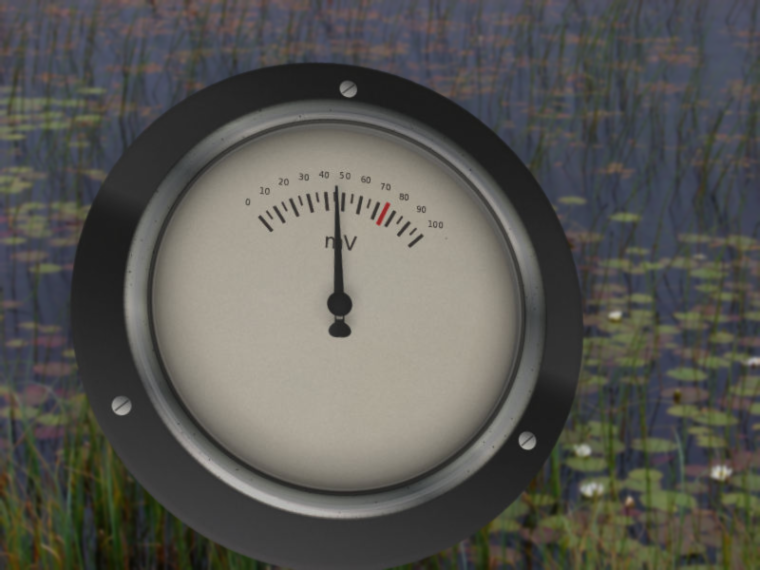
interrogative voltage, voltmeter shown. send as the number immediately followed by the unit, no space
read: 45mV
